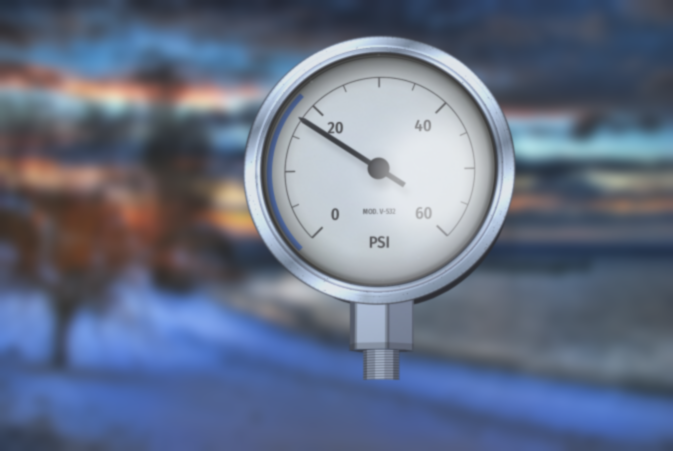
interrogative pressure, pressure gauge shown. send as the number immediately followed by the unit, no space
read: 17.5psi
